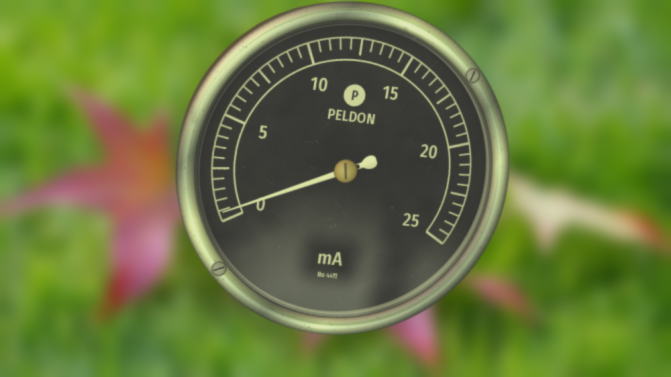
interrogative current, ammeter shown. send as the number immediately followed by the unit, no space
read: 0.5mA
